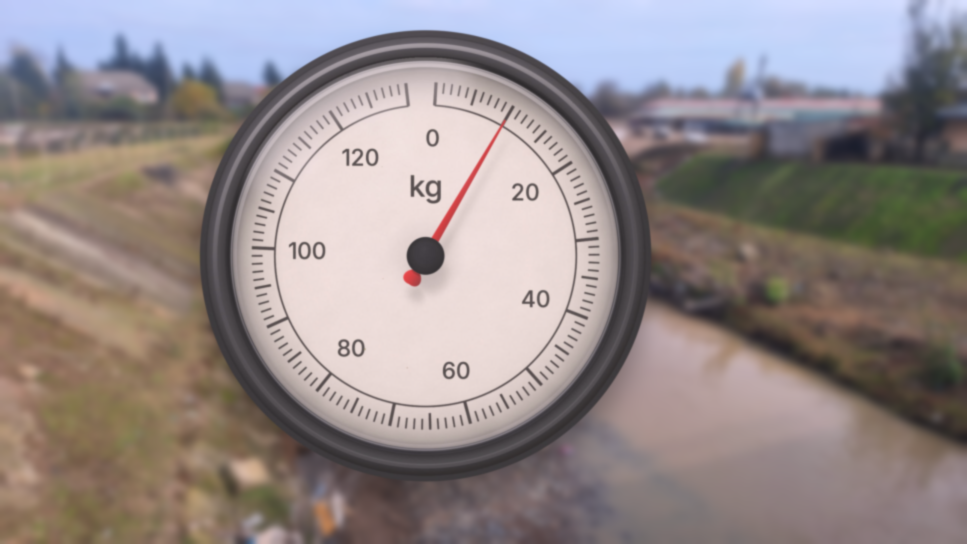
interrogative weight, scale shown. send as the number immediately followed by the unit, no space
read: 10kg
